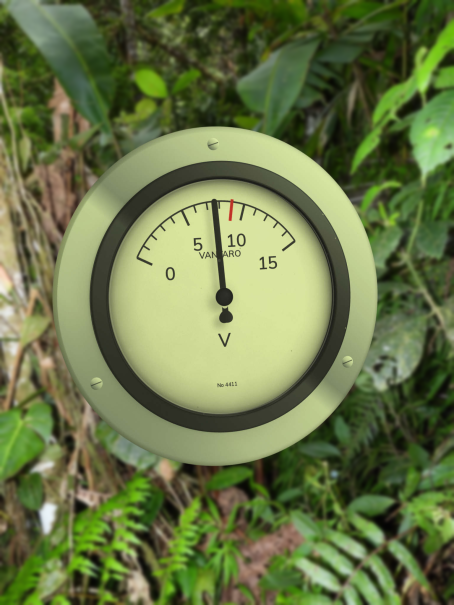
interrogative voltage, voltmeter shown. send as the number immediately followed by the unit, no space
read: 7.5V
